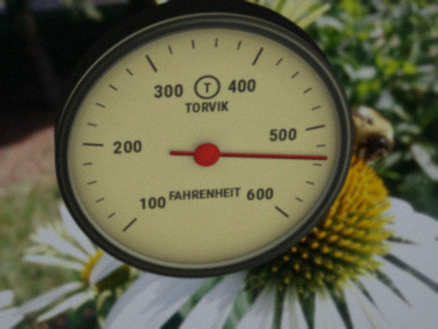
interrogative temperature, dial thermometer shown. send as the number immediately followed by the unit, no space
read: 530°F
